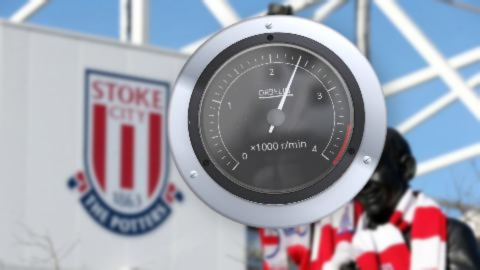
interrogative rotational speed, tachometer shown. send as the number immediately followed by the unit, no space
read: 2400rpm
